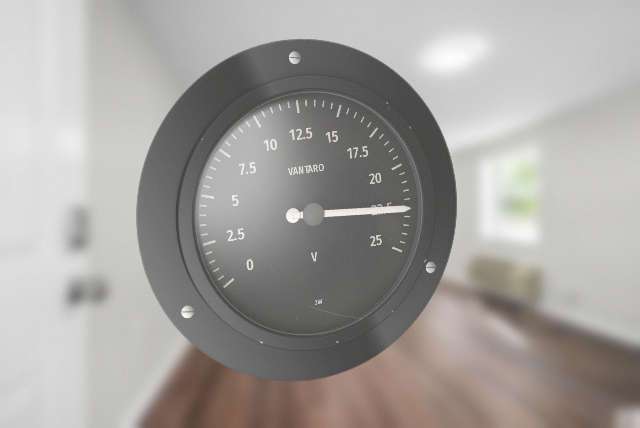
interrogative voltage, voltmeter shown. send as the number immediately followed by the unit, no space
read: 22.5V
